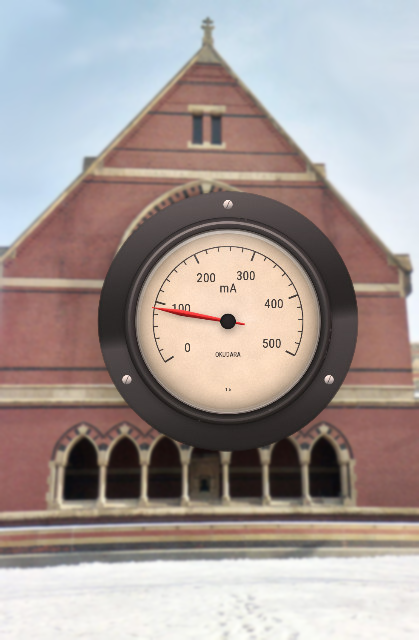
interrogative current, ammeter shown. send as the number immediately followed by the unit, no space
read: 90mA
